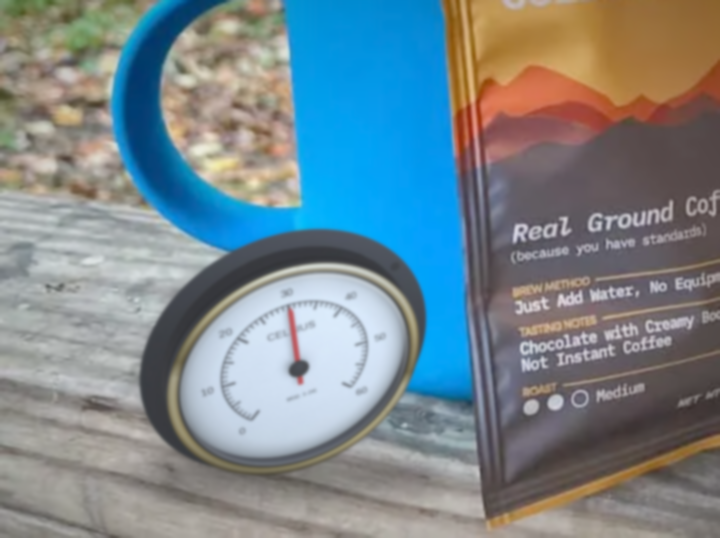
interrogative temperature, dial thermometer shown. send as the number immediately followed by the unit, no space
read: 30°C
